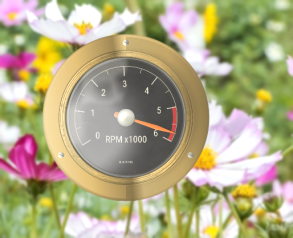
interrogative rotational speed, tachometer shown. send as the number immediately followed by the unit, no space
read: 5750rpm
